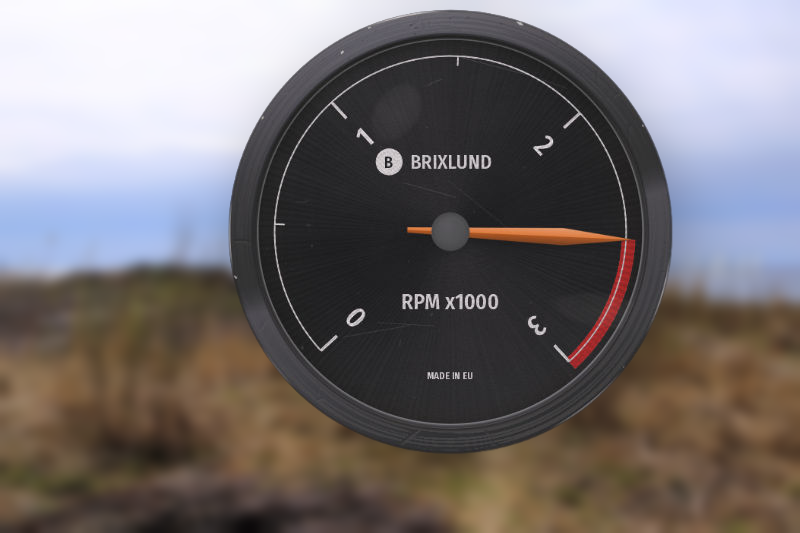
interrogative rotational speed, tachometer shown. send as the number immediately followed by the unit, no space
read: 2500rpm
